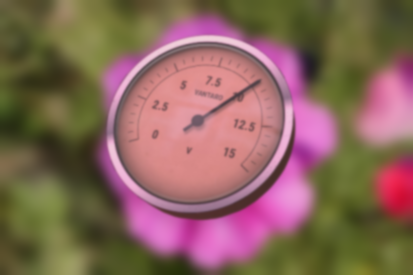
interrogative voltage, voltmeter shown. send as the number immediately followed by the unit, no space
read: 10V
